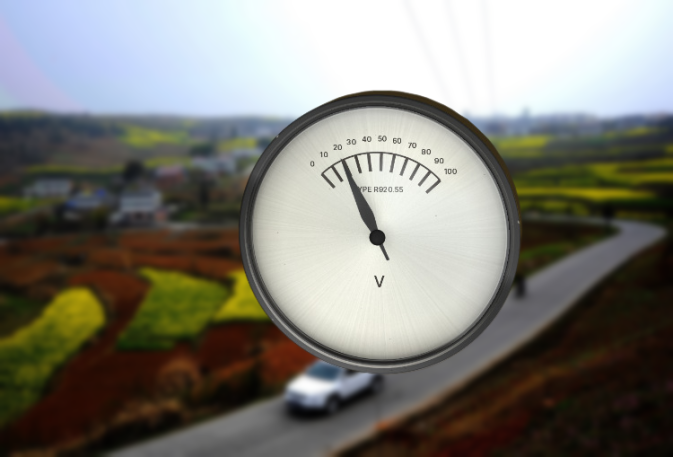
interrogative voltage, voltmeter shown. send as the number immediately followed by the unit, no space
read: 20V
